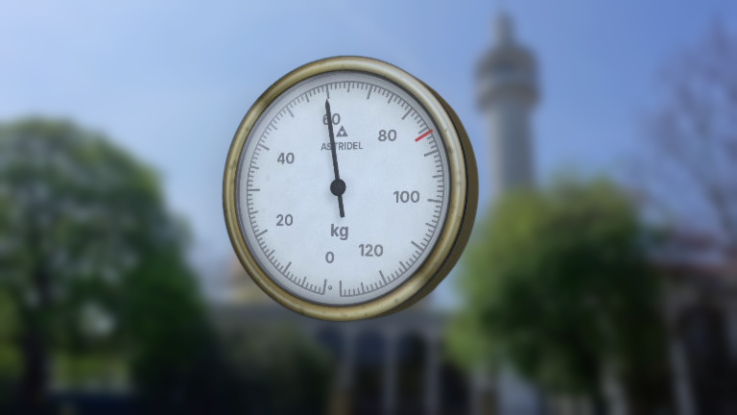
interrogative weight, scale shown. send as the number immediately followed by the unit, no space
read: 60kg
